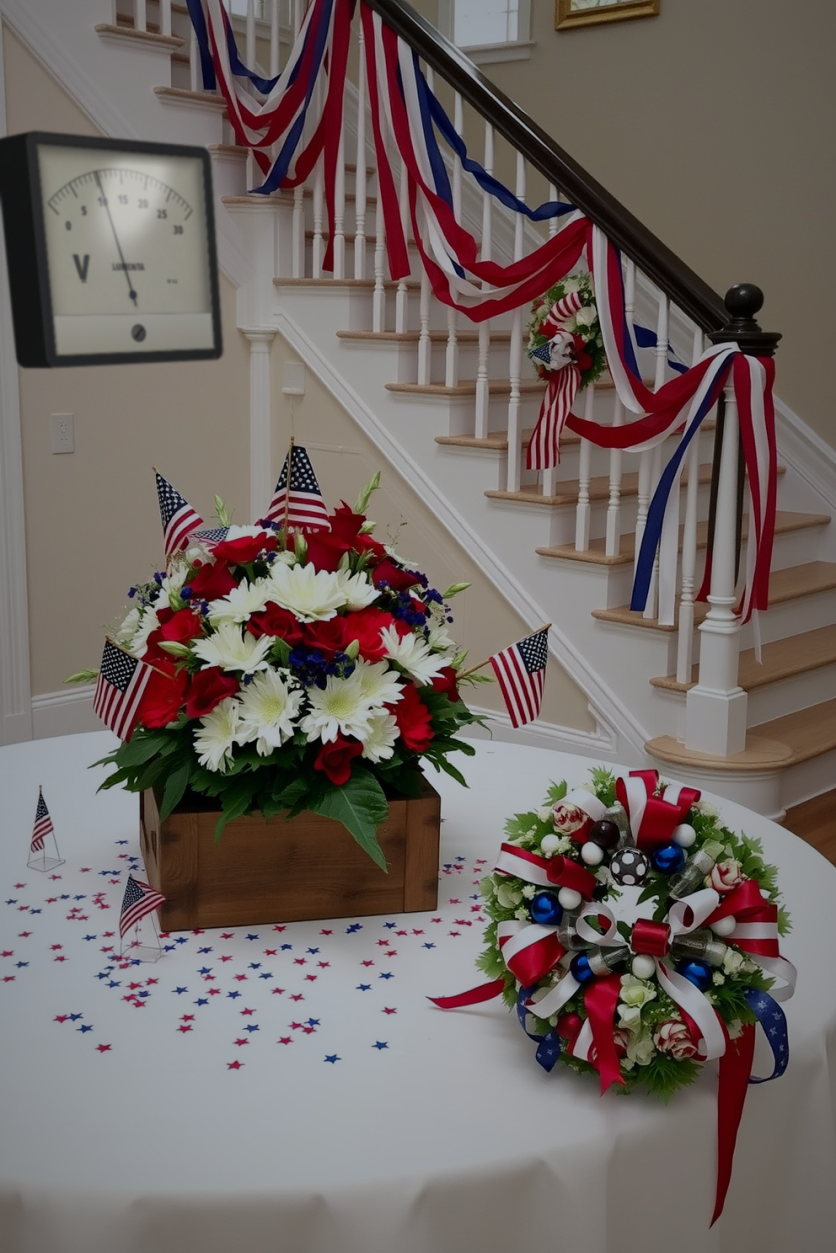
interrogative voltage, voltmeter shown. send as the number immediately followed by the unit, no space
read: 10V
